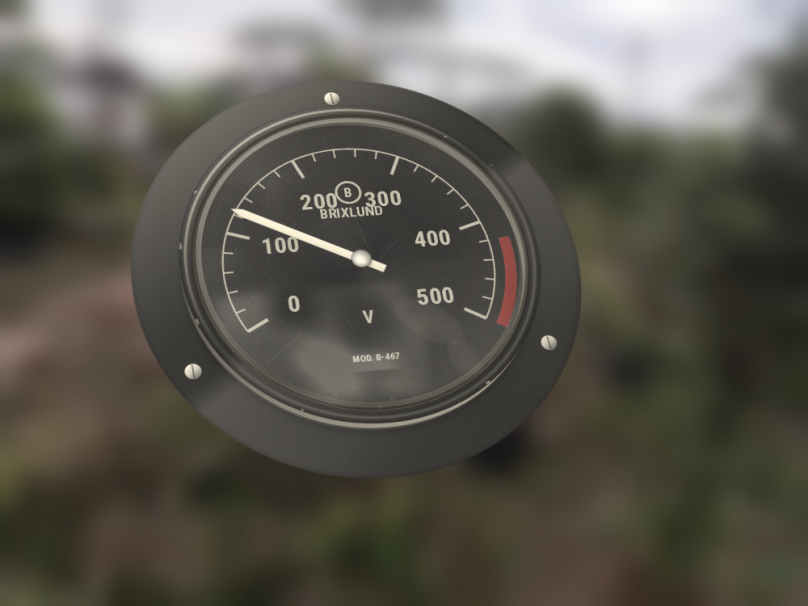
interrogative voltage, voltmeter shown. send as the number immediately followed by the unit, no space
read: 120V
